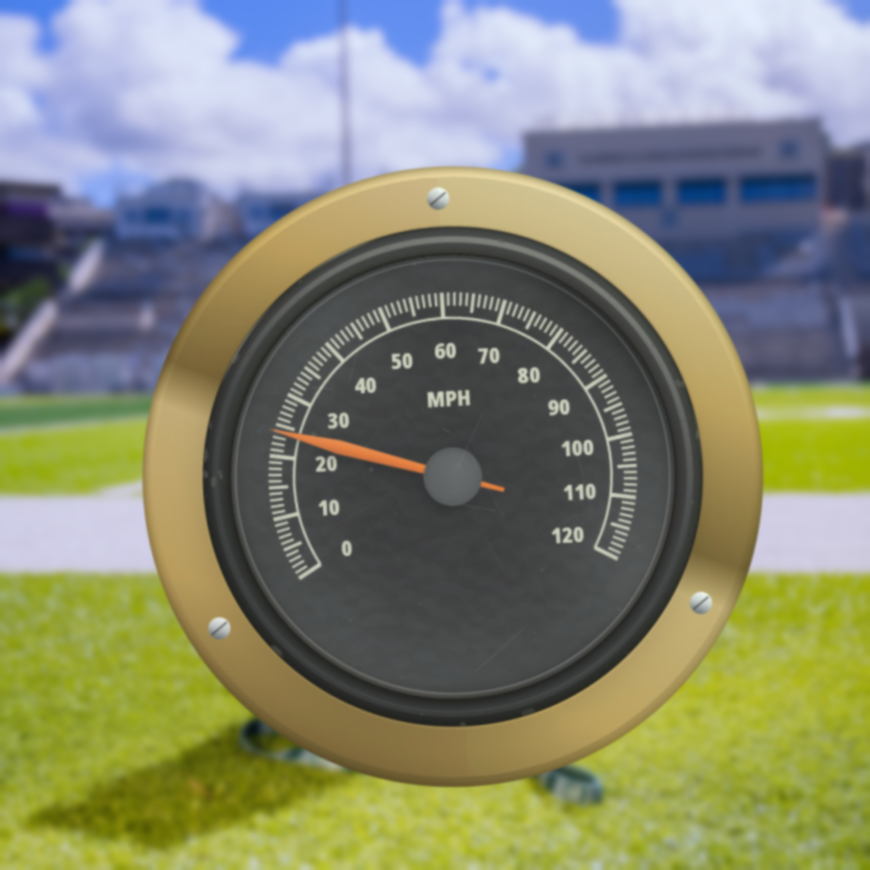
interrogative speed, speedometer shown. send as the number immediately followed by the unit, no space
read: 24mph
